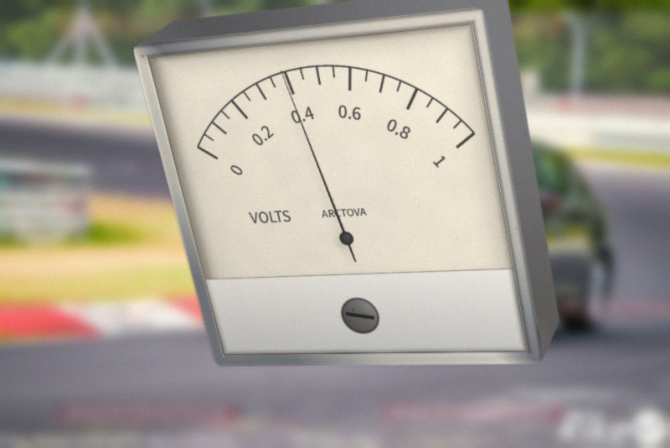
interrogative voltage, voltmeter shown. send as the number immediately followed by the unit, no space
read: 0.4V
